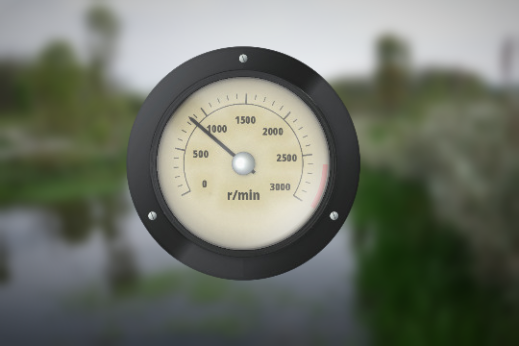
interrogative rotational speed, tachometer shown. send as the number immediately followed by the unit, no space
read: 850rpm
